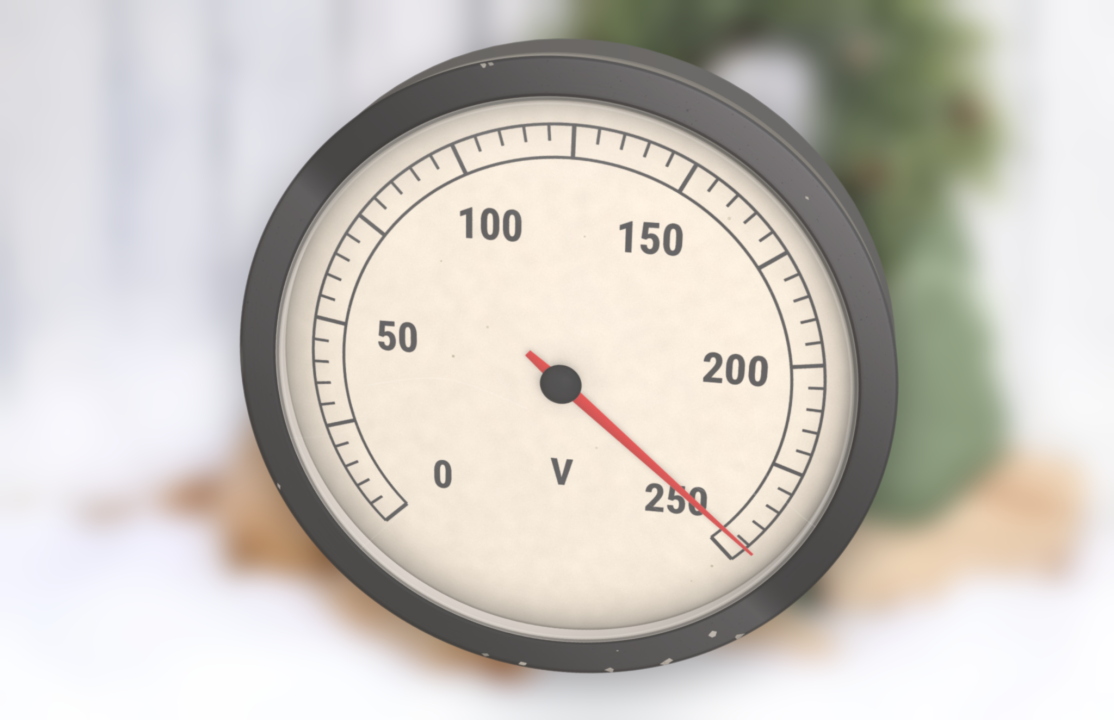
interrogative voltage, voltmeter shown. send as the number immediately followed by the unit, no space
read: 245V
